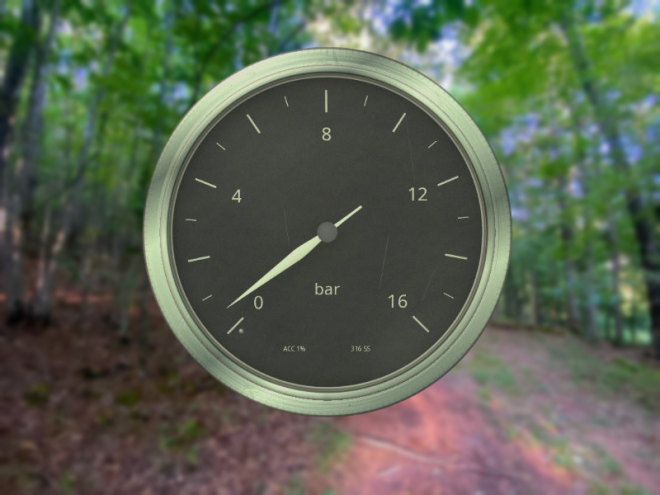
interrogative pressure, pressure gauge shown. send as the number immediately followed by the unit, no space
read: 0.5bar
